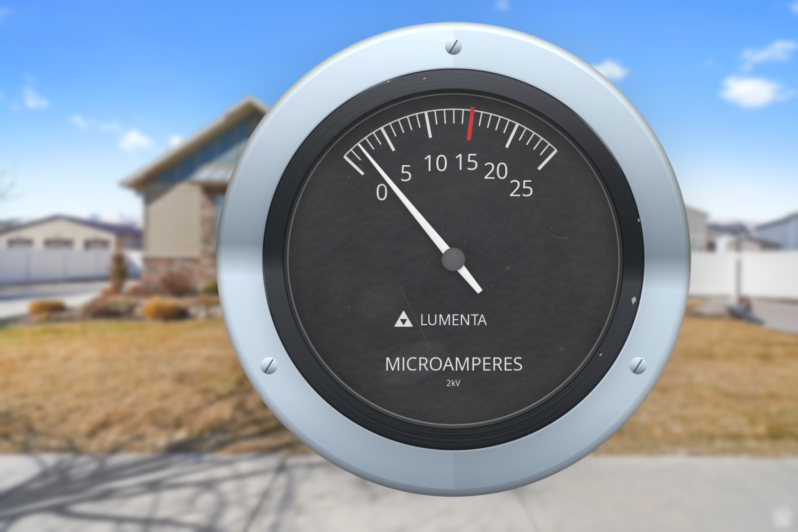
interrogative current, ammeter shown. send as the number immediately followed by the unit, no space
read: 2µA
